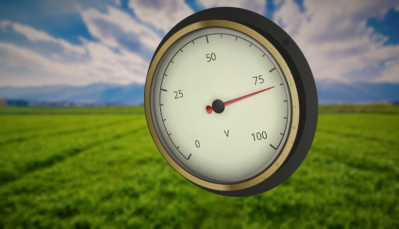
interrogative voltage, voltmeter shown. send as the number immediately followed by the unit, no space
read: 80V
